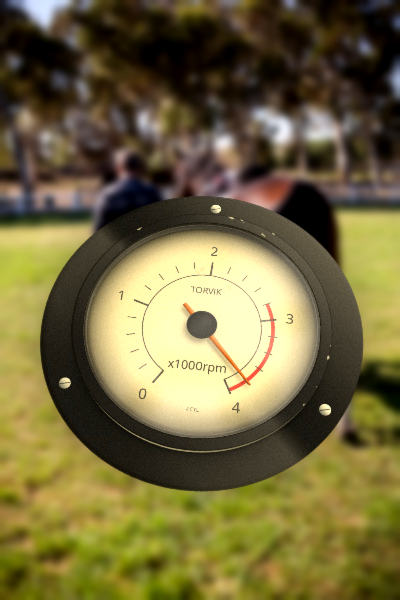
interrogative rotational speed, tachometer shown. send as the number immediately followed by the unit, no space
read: 3800rpm
